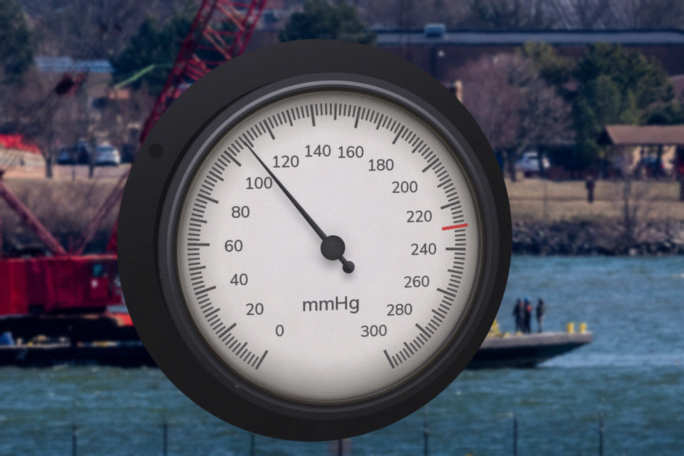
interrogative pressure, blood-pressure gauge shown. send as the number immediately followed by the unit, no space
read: 108mmHg
